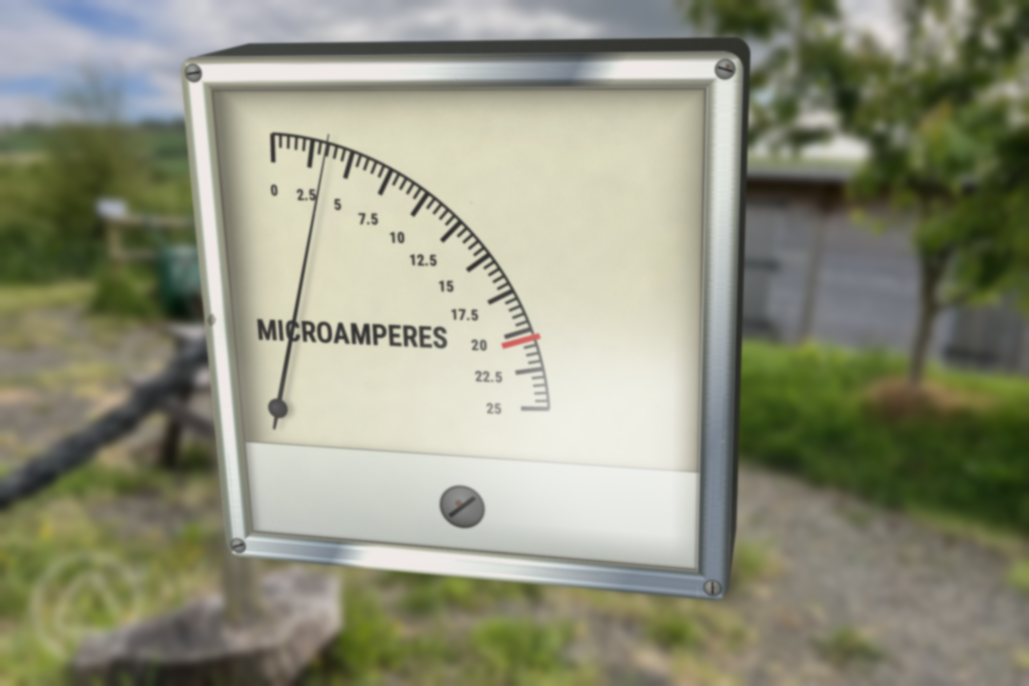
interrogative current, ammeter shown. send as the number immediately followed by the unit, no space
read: 3.5µA
